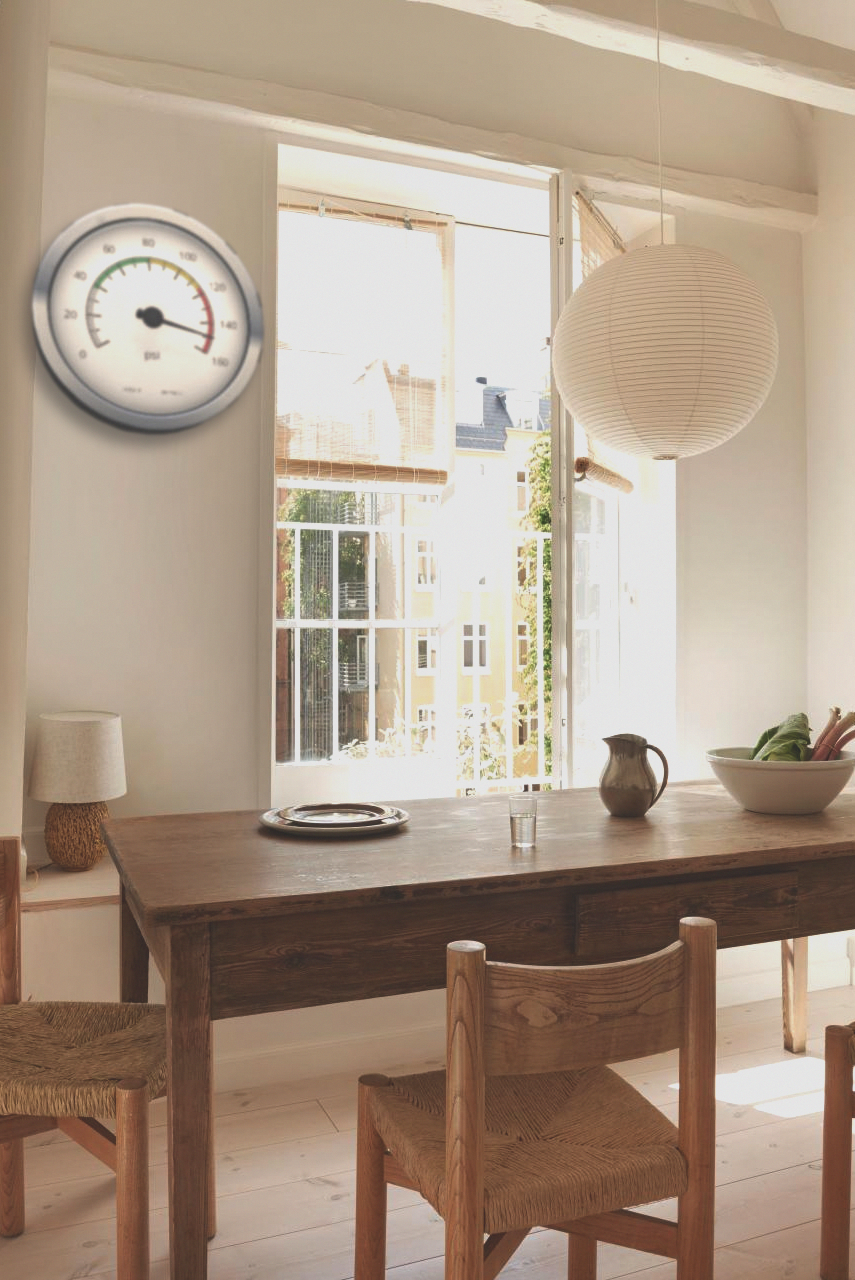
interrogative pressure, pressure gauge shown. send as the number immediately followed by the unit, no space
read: 150psi
